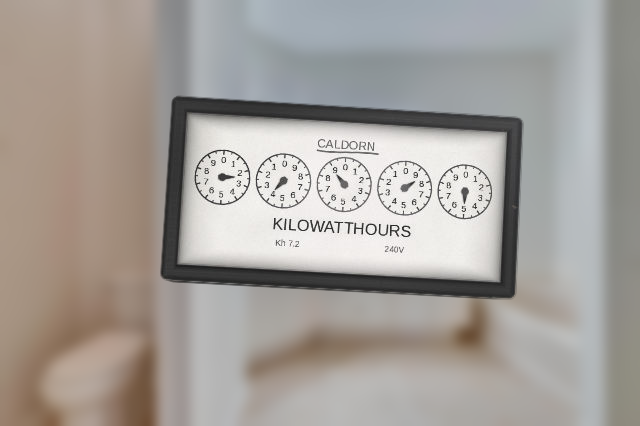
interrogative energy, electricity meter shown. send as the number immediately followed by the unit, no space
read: 23885kWh
